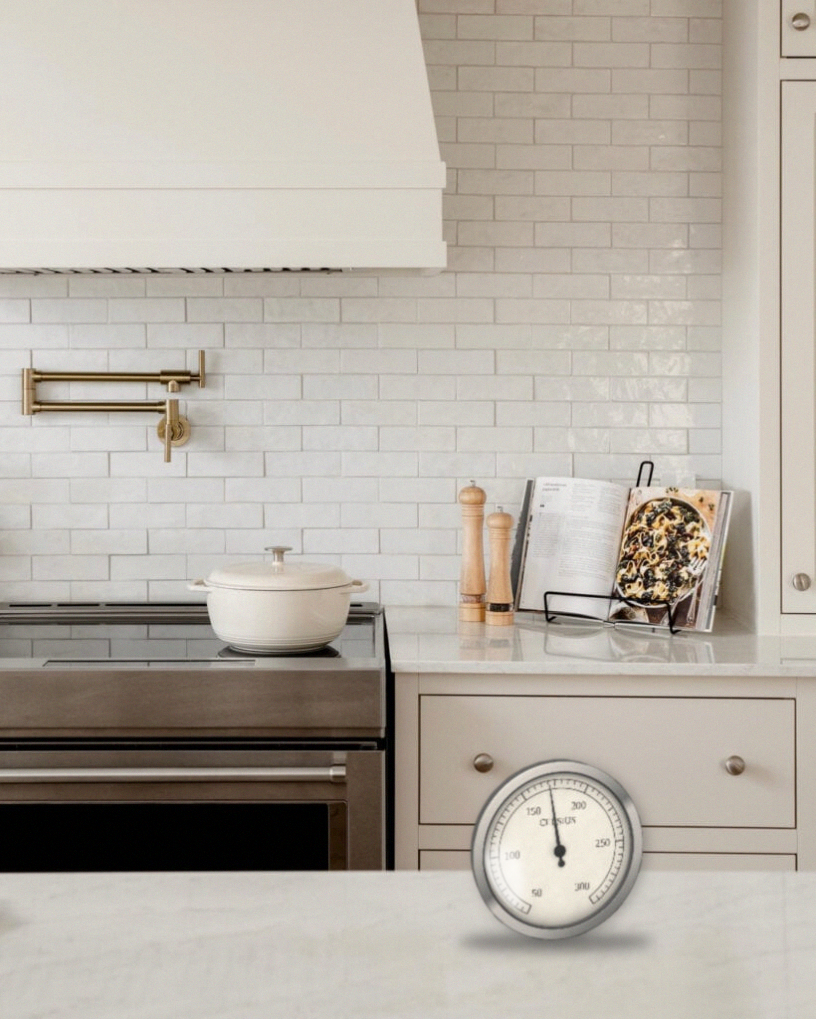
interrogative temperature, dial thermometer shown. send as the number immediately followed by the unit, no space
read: 170°C
